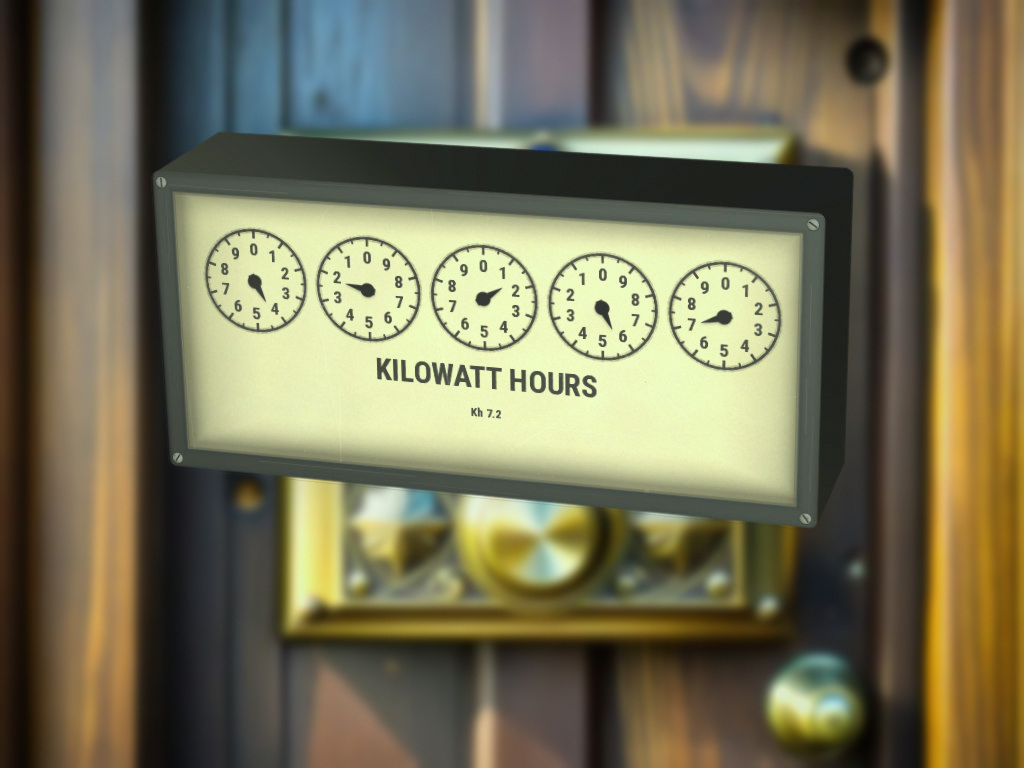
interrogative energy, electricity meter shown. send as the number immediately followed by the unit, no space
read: 42157kWh
